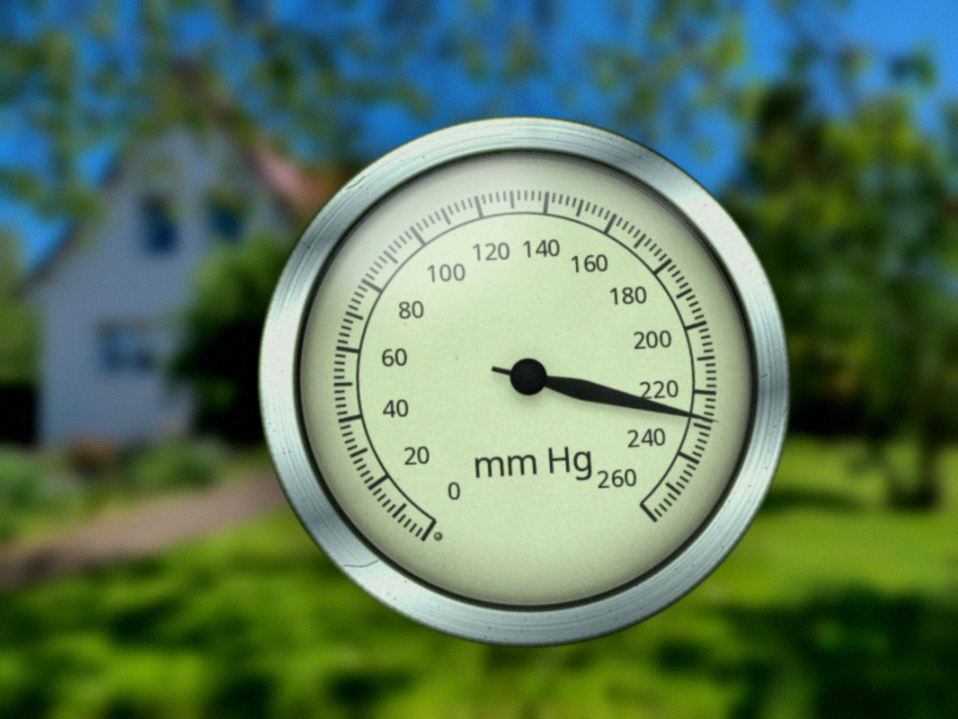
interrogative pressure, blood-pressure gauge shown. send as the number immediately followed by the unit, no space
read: 228mmHg
